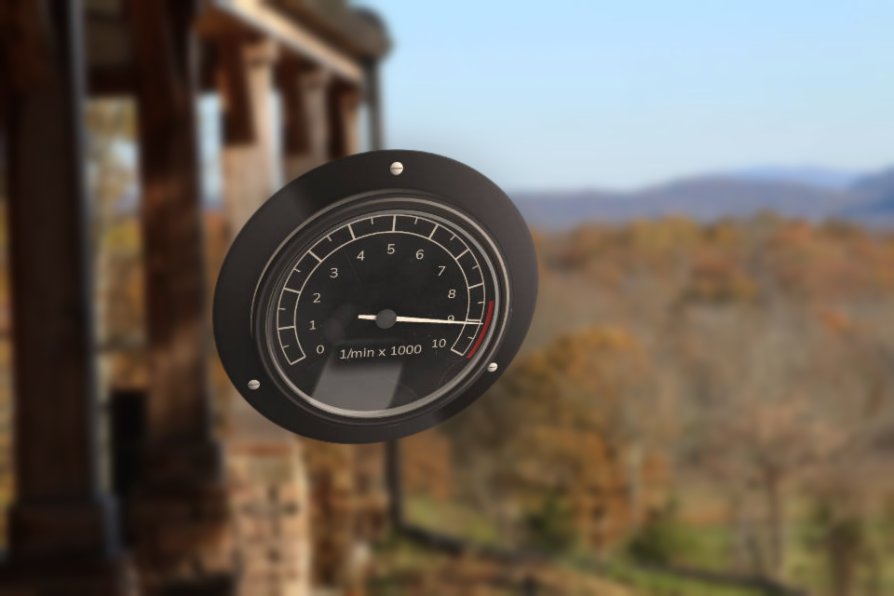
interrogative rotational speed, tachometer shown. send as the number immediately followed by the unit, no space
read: 9000rpm
